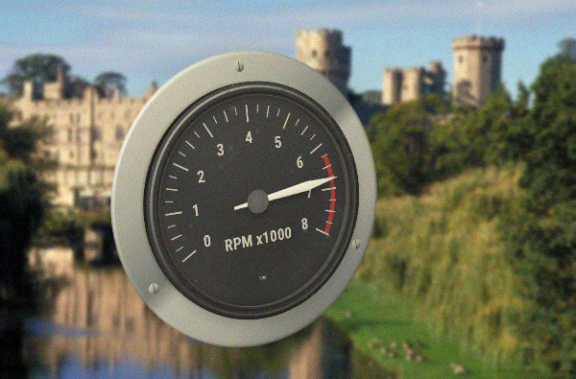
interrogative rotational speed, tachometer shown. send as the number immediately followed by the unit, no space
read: 6750rpm
